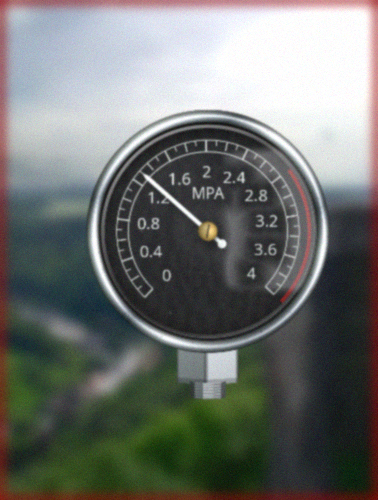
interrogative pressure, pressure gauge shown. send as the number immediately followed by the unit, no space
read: 1.3MPa
